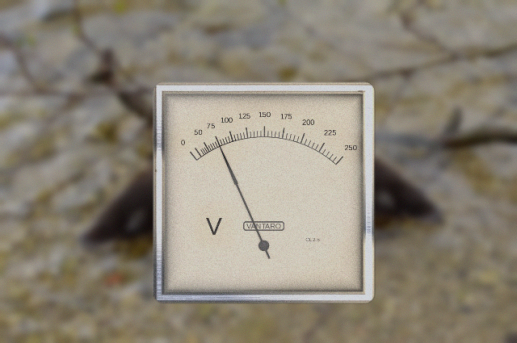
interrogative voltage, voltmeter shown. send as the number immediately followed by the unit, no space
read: 75V
